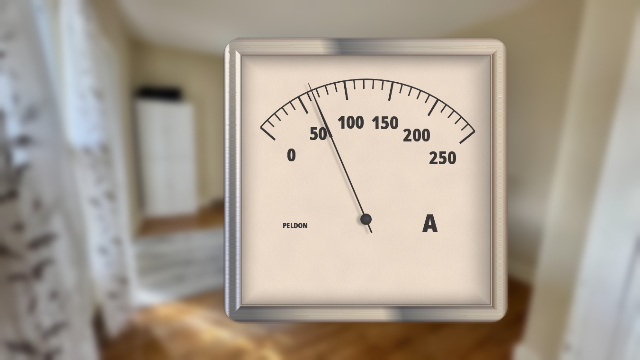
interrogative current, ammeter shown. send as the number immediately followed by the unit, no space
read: 65A
